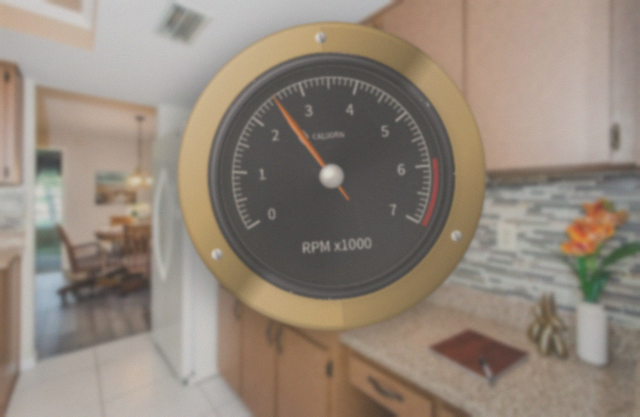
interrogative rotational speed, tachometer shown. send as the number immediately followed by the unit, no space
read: 2500rpm
